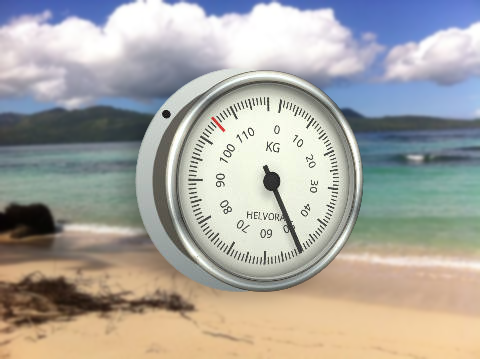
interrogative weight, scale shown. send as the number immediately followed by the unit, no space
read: 50kg
